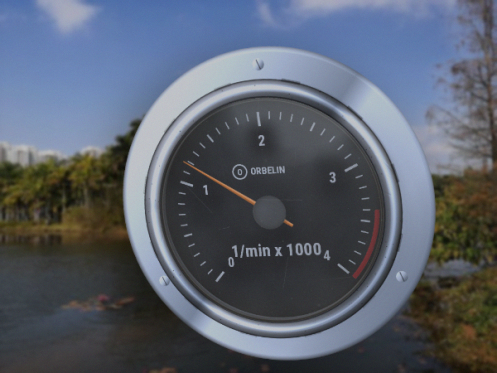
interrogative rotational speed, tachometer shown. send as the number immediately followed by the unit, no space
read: 1200rpm
